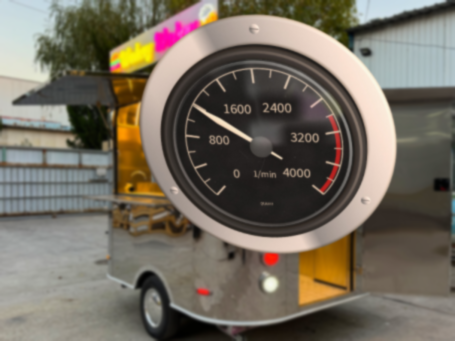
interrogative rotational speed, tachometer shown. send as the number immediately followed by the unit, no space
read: 1200rpm
